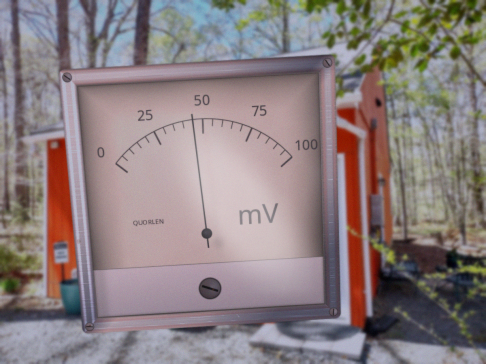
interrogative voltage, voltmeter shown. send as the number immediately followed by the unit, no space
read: 45mV
